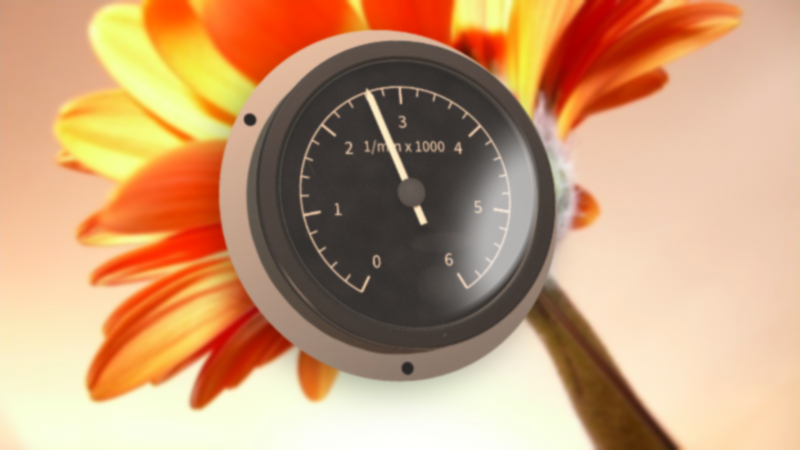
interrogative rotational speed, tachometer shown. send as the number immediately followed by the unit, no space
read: 2600rpm
